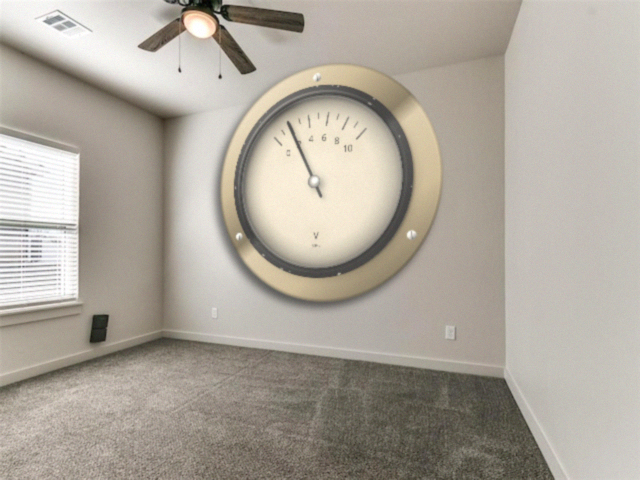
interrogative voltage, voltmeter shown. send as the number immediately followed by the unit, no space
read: 2V
